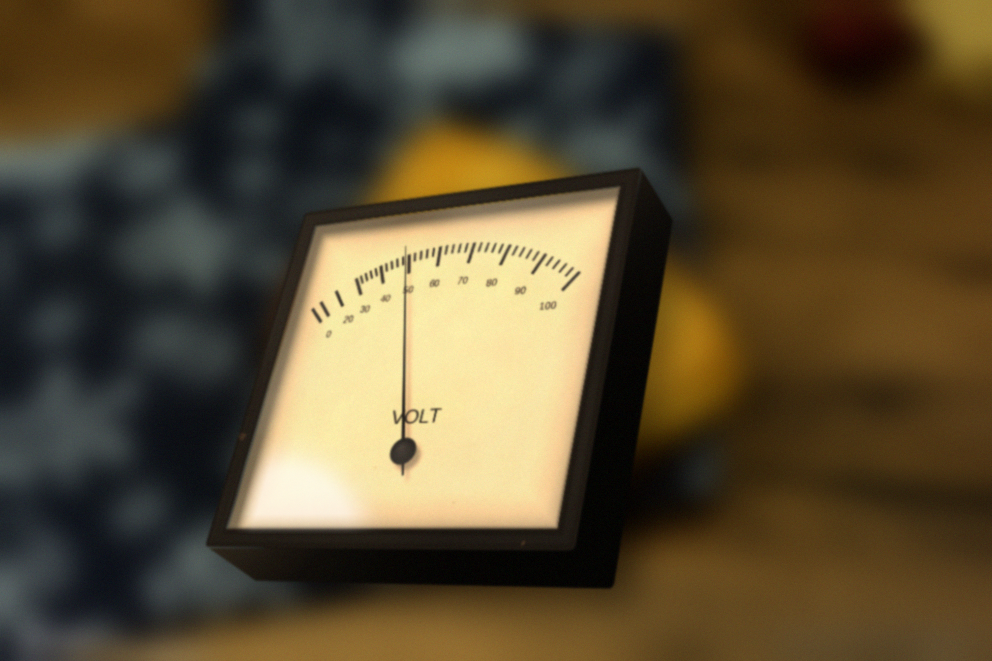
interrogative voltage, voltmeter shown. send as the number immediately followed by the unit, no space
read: 50V
